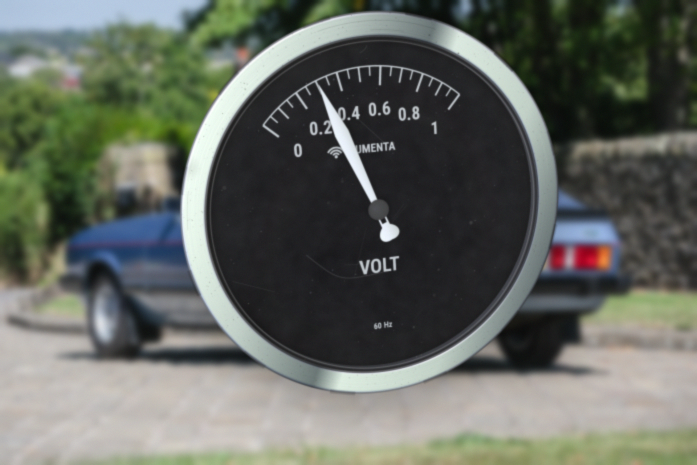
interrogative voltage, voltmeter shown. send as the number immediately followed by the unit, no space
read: 0.3V
